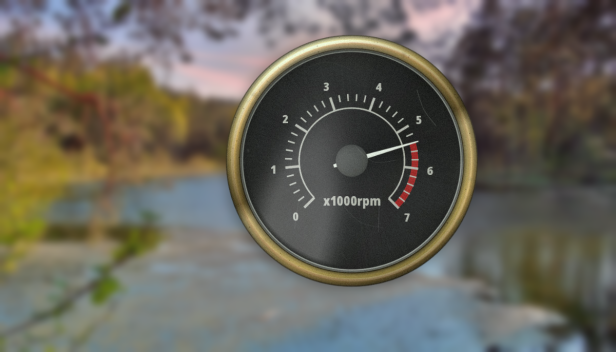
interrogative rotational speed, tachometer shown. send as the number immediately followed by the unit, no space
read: 5400rpm
